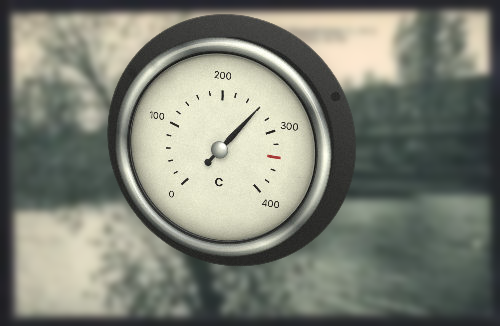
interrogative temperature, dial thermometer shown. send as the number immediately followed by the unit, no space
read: 260°C
